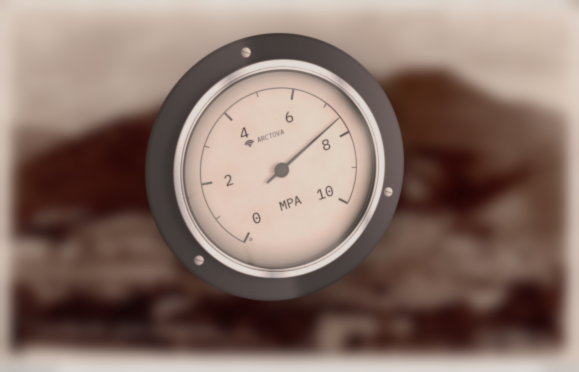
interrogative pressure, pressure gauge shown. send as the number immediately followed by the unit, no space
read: 7.5MPa
